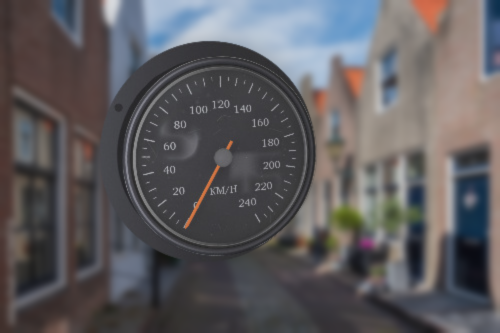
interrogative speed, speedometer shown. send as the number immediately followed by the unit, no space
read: 0km/h
